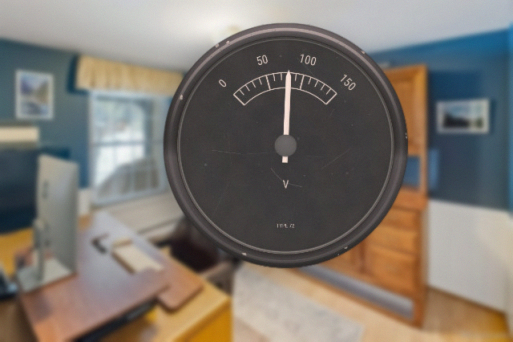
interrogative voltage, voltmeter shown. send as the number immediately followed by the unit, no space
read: 80V
